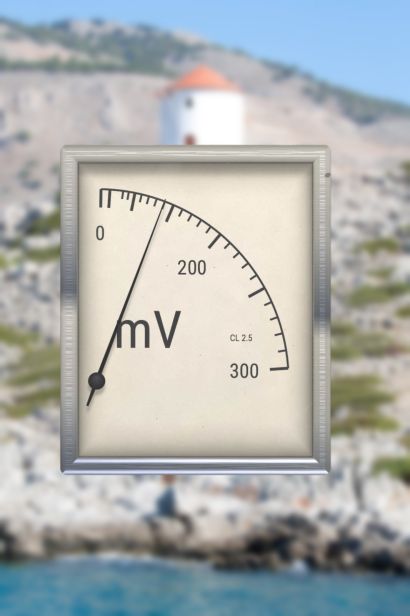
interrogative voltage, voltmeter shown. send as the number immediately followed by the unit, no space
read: 140mV
